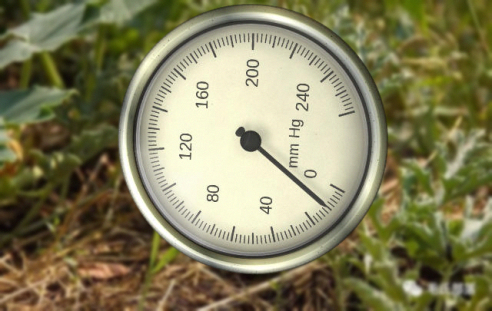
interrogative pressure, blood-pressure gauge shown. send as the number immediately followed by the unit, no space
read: 10mmHg
